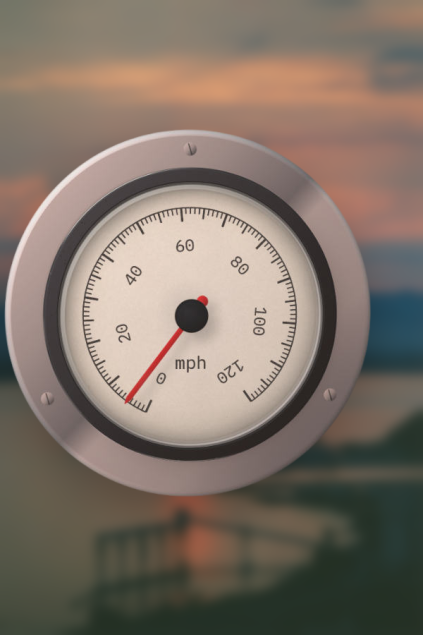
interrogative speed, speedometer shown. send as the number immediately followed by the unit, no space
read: 5mph
